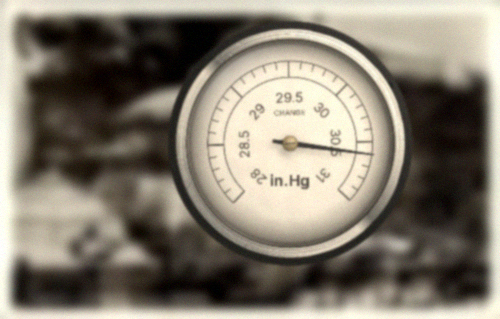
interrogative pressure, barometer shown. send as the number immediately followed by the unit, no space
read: 30.6inHg
